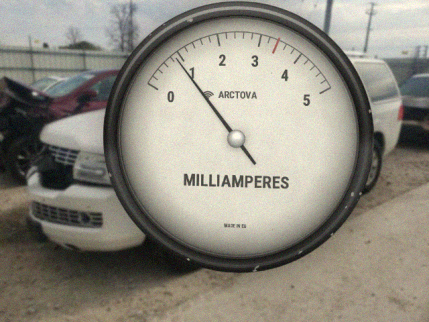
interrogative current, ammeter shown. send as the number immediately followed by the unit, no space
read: 0.9mA
